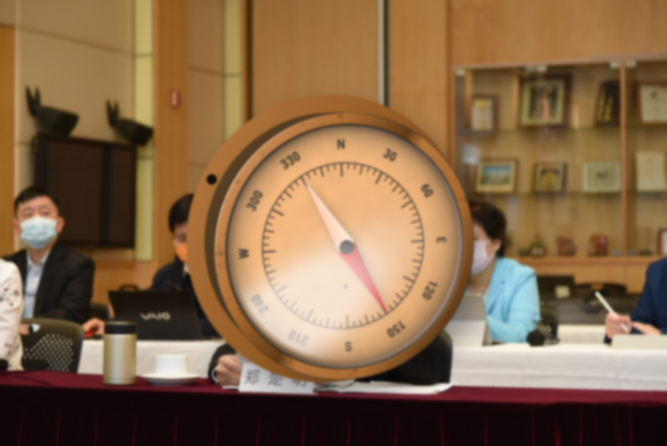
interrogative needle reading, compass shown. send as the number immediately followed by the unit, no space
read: 150°
